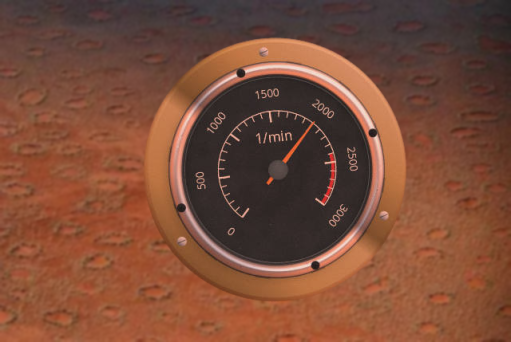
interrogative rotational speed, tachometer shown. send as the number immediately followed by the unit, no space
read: 2000rpm
